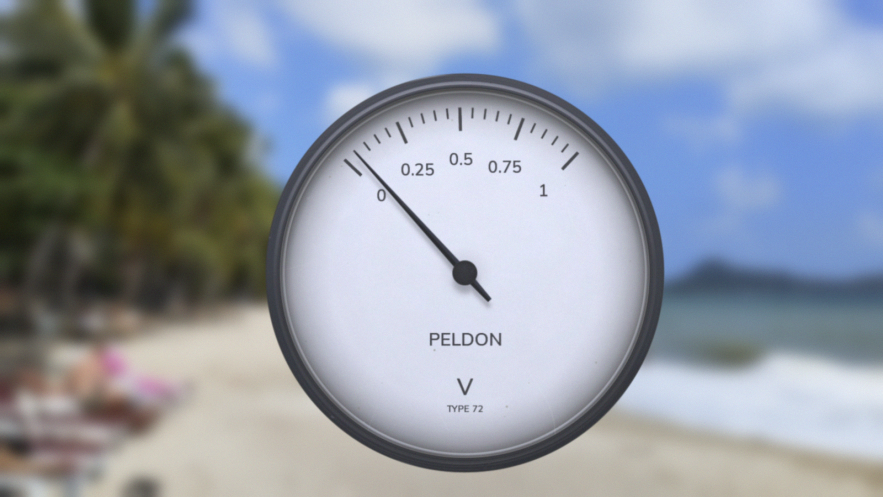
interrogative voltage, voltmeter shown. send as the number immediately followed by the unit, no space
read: 0.05V
